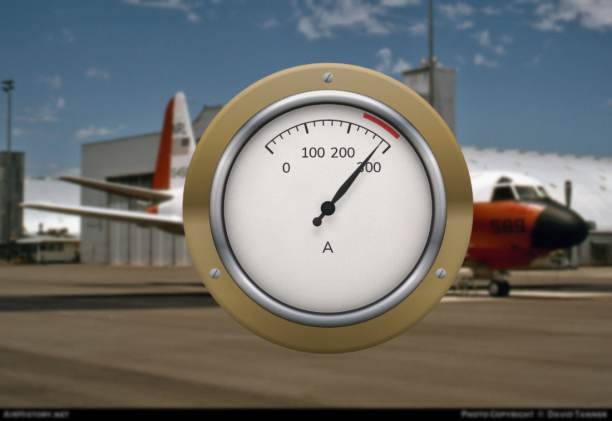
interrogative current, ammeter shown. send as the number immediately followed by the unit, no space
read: 280A
